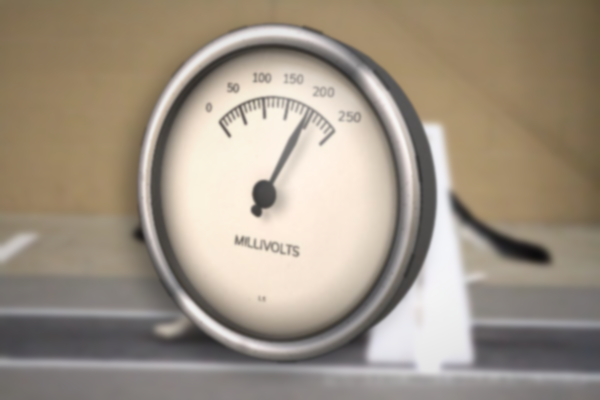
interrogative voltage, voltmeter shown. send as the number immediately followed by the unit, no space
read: 200mV
